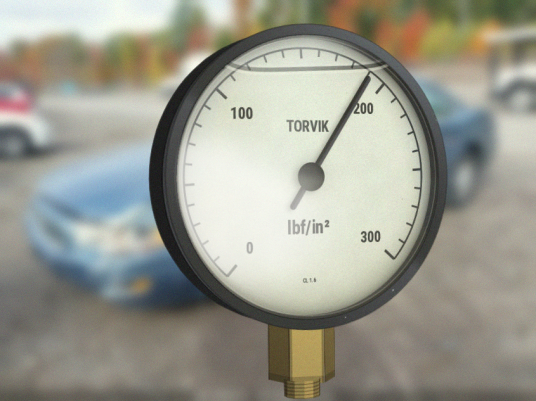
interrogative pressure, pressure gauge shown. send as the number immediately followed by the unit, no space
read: 190psi
